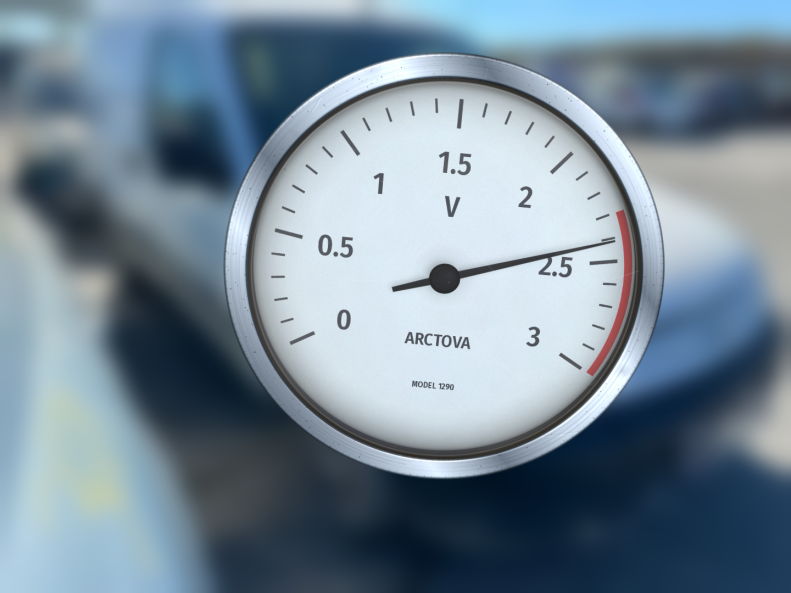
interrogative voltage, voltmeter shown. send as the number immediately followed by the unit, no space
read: 2.4V
